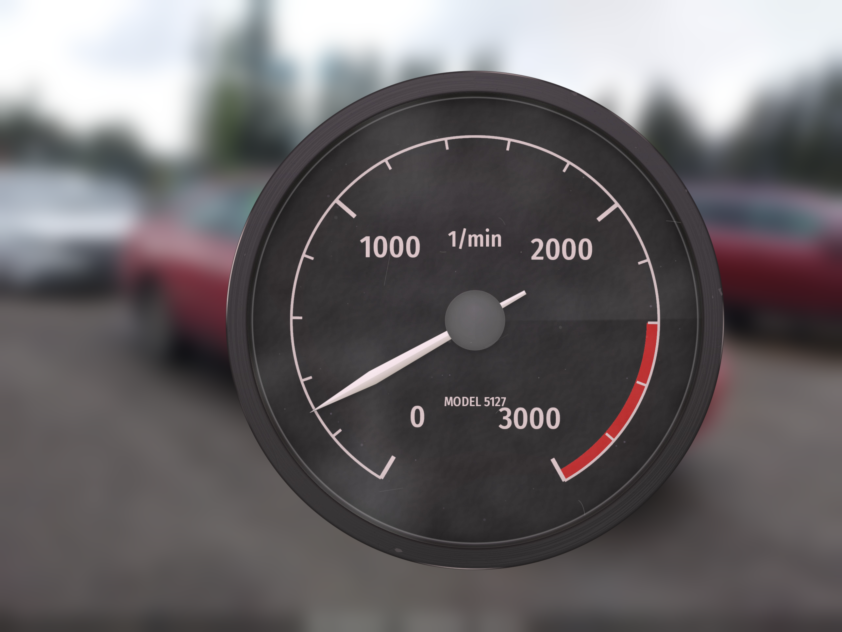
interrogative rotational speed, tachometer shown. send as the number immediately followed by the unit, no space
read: 300rpm
